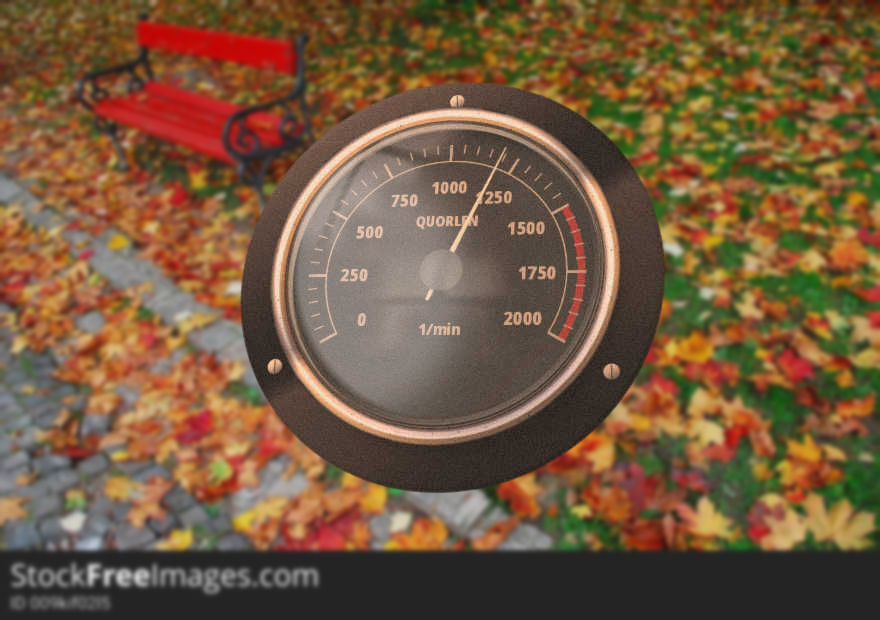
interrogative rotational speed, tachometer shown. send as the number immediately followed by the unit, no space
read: 1200rpm
